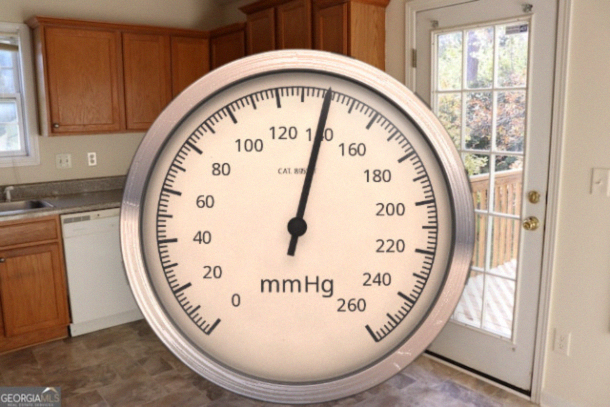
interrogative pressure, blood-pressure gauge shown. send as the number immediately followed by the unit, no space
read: 140mmHg
